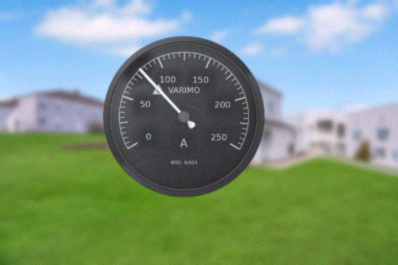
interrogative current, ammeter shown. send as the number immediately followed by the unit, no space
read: 80A
